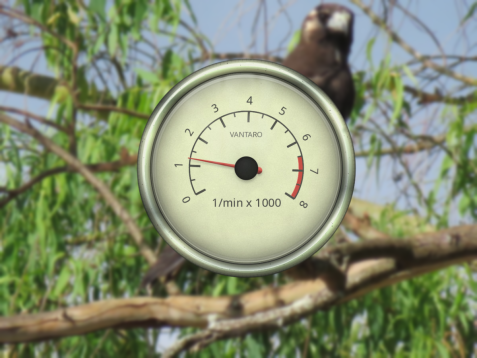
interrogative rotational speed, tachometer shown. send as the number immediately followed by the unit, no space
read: 1250rpm
